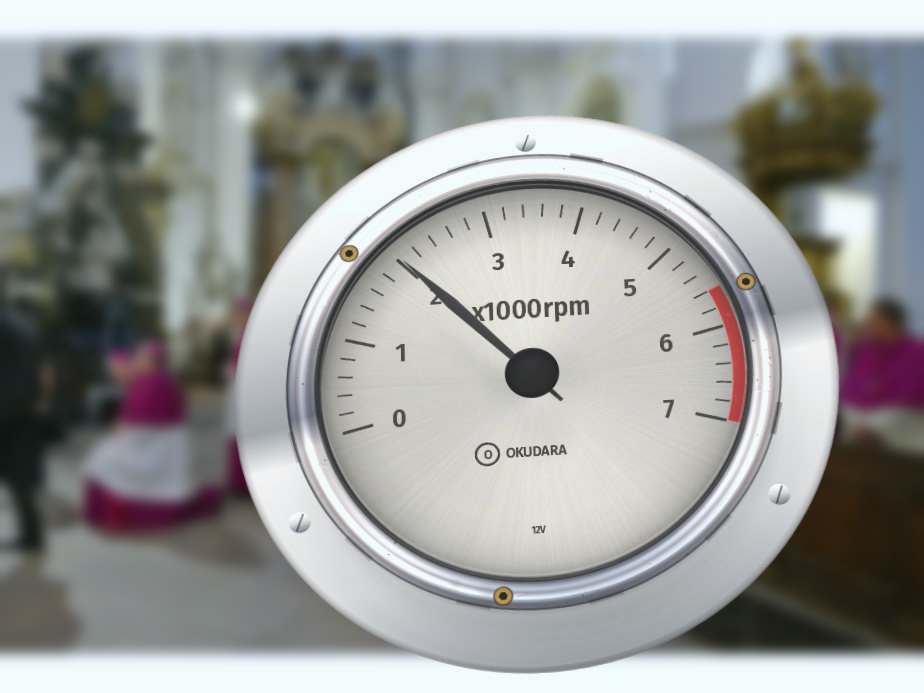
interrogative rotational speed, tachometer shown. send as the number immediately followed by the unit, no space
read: 2000rpm
